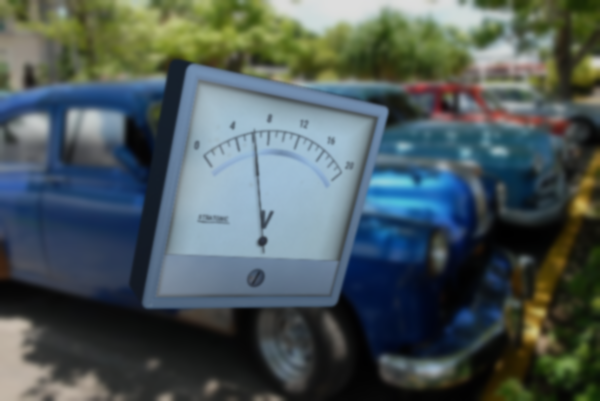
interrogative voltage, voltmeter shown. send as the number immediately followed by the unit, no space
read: 6V
